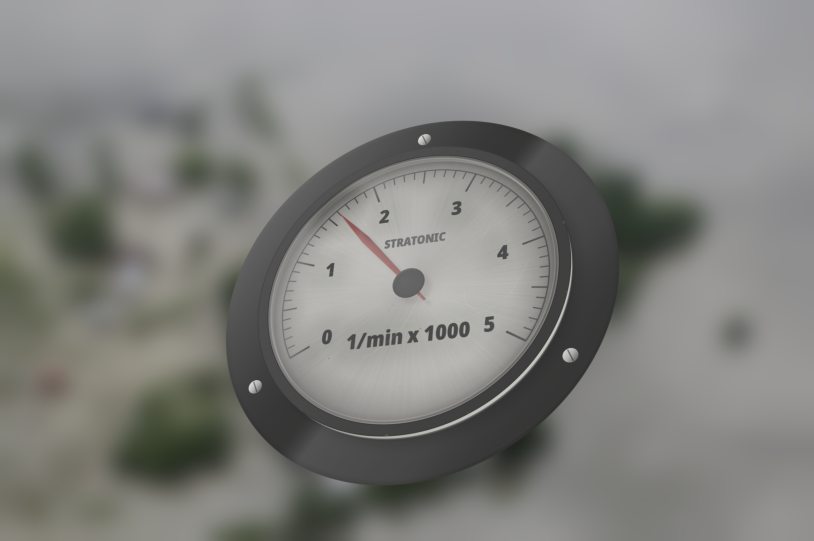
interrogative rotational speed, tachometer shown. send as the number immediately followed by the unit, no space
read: 1600rpm
